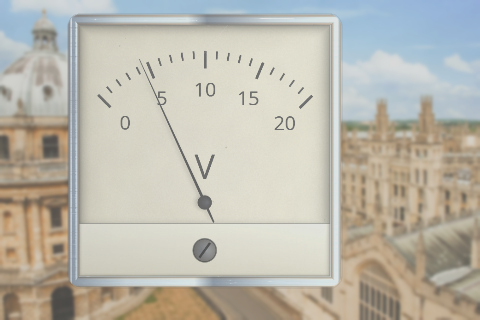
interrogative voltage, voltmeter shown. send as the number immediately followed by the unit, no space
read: 4.5V
